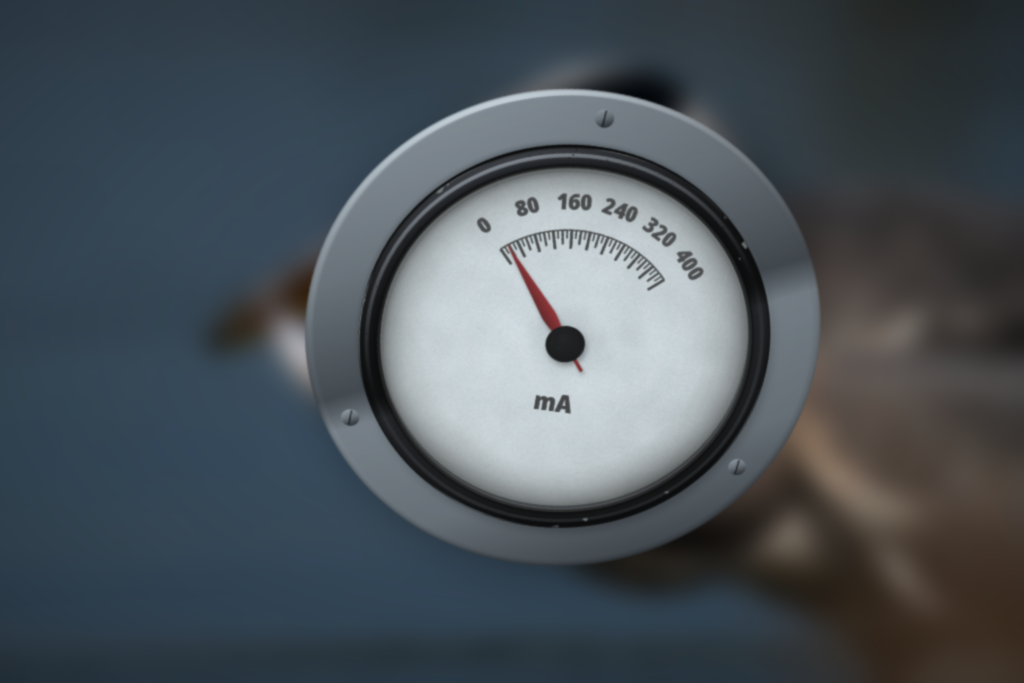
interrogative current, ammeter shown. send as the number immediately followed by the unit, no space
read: 20mA
